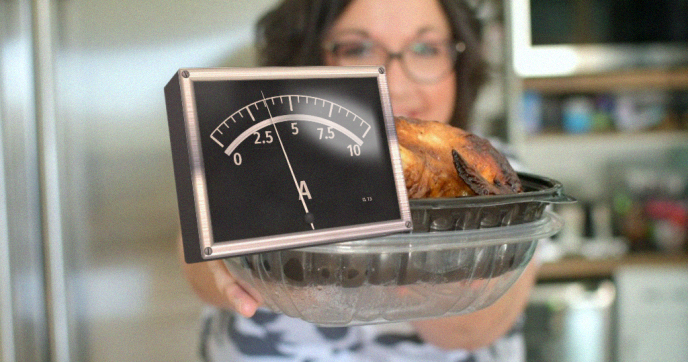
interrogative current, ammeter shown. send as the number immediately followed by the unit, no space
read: 3.5A
